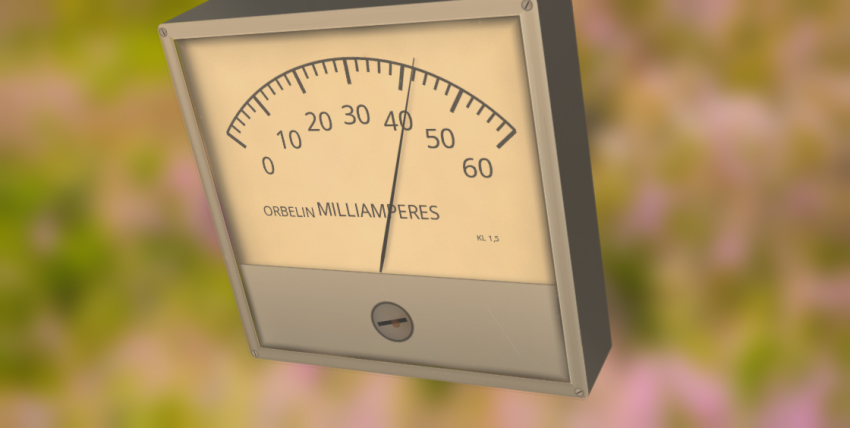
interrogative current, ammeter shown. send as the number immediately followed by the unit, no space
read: 42mA
